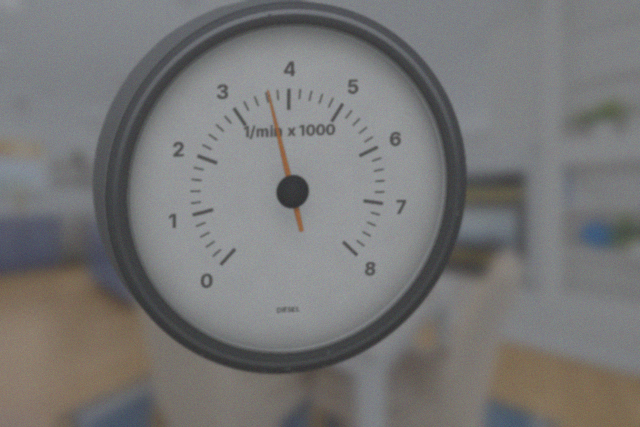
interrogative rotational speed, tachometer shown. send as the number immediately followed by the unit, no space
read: 3600rpm
